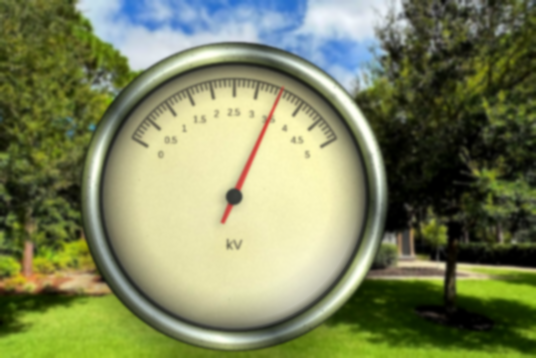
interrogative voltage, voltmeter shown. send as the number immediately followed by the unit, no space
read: 3.5kV
